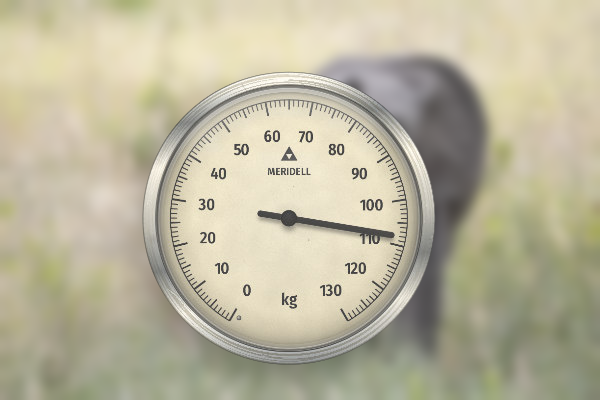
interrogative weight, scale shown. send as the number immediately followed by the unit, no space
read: 108kg
